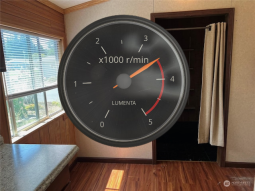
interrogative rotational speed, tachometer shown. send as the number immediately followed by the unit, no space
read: 3500rpm
